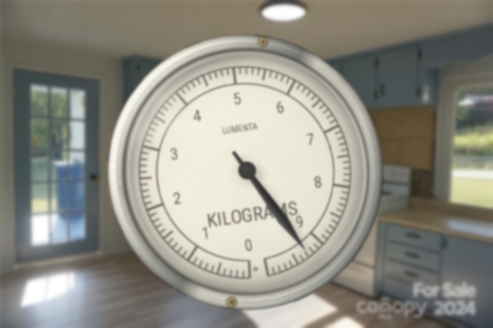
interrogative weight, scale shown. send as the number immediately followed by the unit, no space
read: 9.3kg
